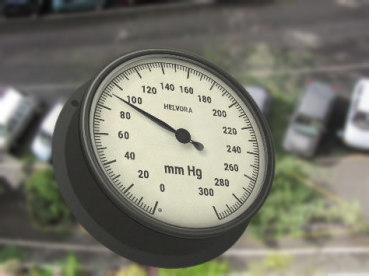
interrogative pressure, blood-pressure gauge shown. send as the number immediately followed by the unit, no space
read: 90mmHg
